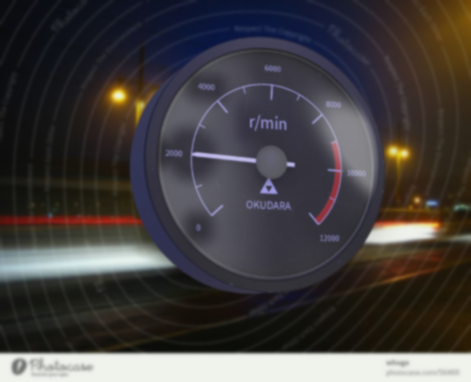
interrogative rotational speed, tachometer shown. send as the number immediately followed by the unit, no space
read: 2000rpm
